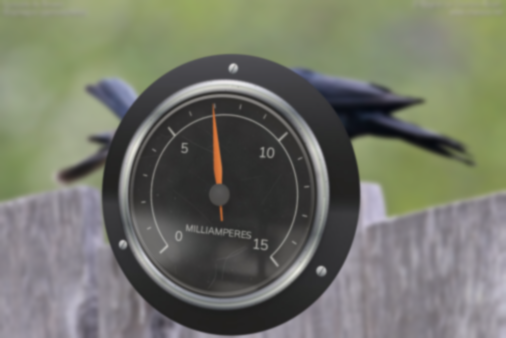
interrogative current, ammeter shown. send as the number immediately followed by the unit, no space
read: 7mA
